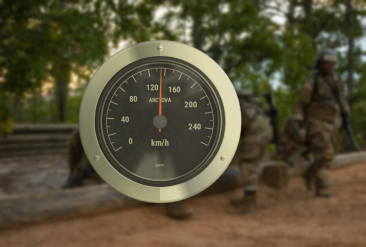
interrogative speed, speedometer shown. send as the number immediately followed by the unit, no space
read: 135km/h
